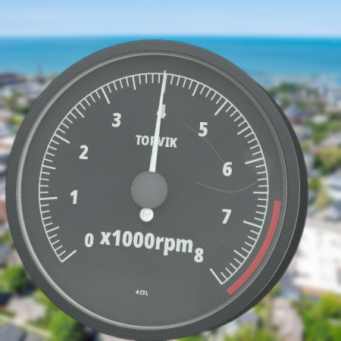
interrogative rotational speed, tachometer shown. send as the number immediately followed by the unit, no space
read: 4000rpm
